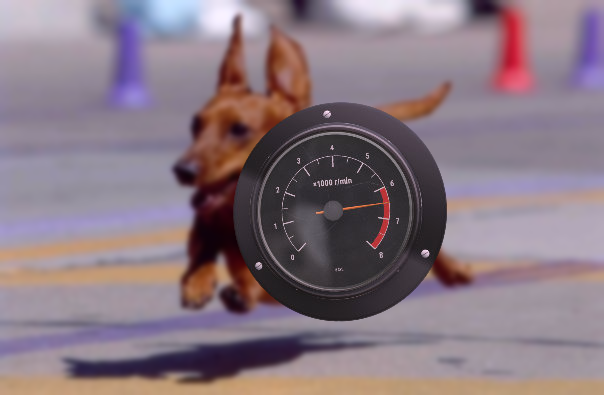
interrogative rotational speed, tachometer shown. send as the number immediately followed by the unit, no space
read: 6500rpm
